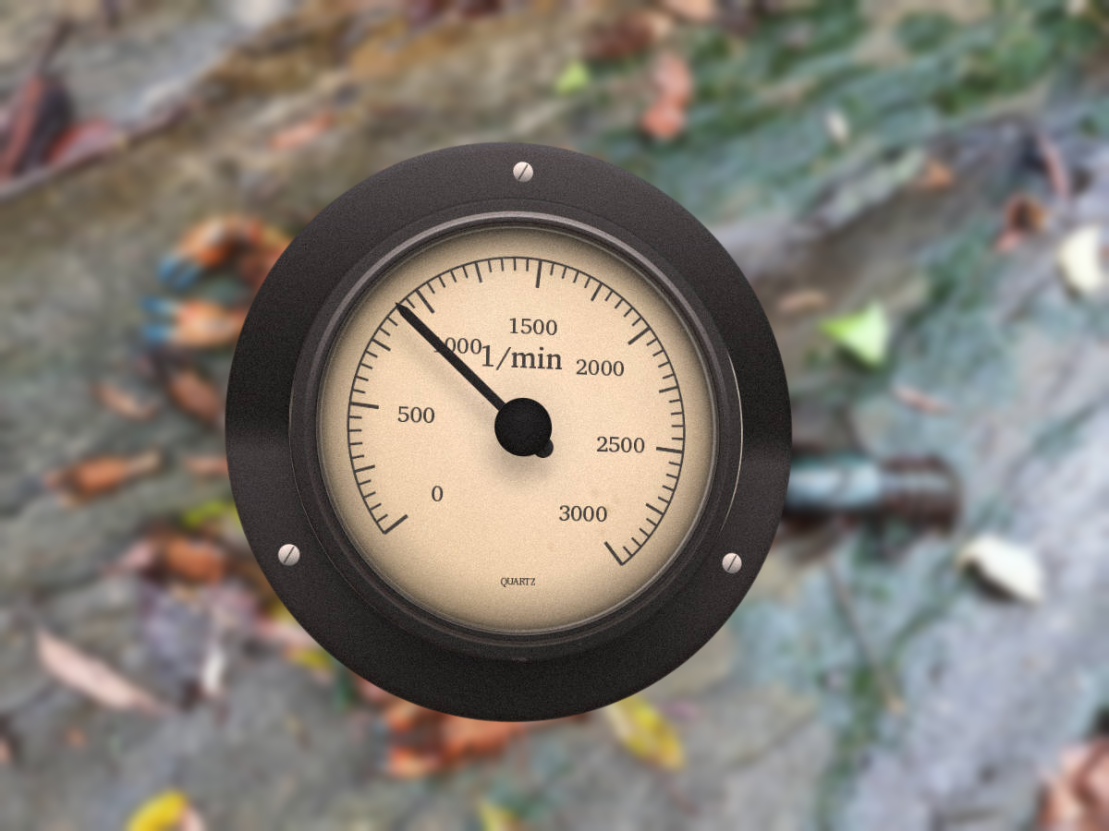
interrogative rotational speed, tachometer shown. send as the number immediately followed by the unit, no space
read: 900rpm
